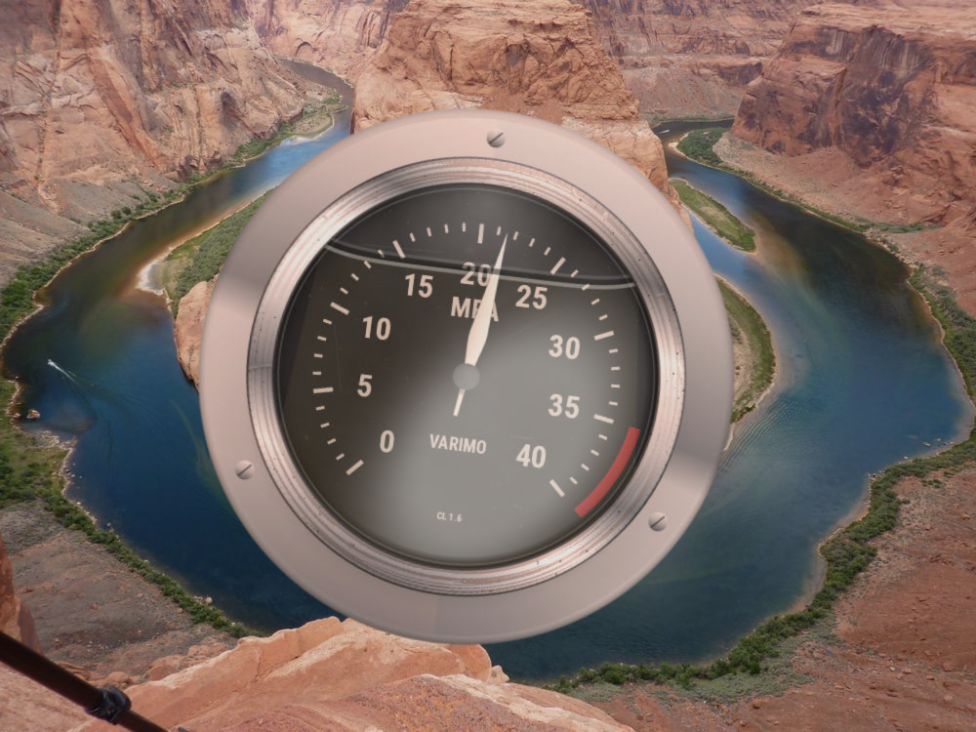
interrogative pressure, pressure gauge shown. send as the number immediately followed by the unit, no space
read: 21.5MPa
